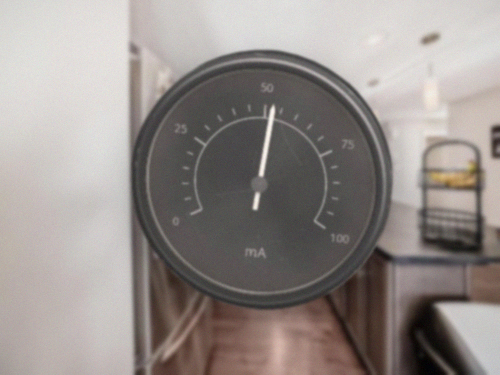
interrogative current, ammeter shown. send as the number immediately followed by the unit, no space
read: 52.5mA
